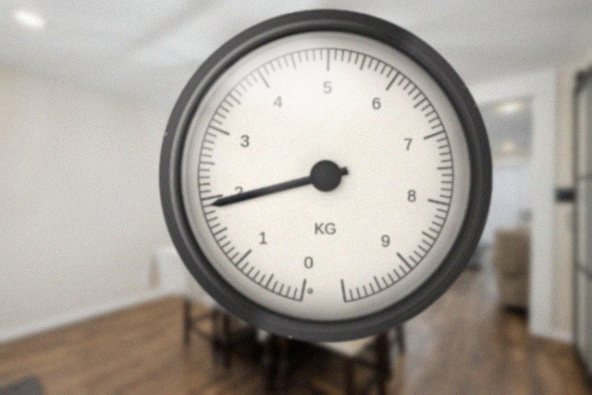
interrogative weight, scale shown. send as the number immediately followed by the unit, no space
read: 1.9kg
